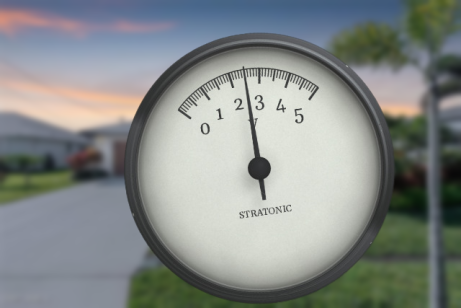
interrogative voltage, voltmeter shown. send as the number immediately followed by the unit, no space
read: 2.5V
